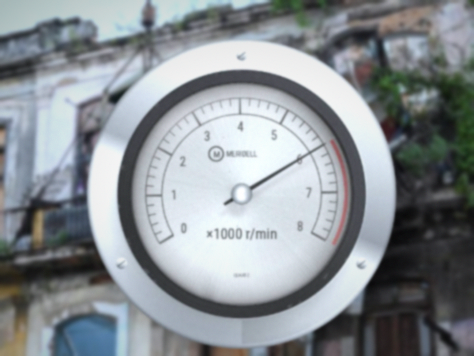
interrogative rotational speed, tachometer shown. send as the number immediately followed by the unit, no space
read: 6000rpm
